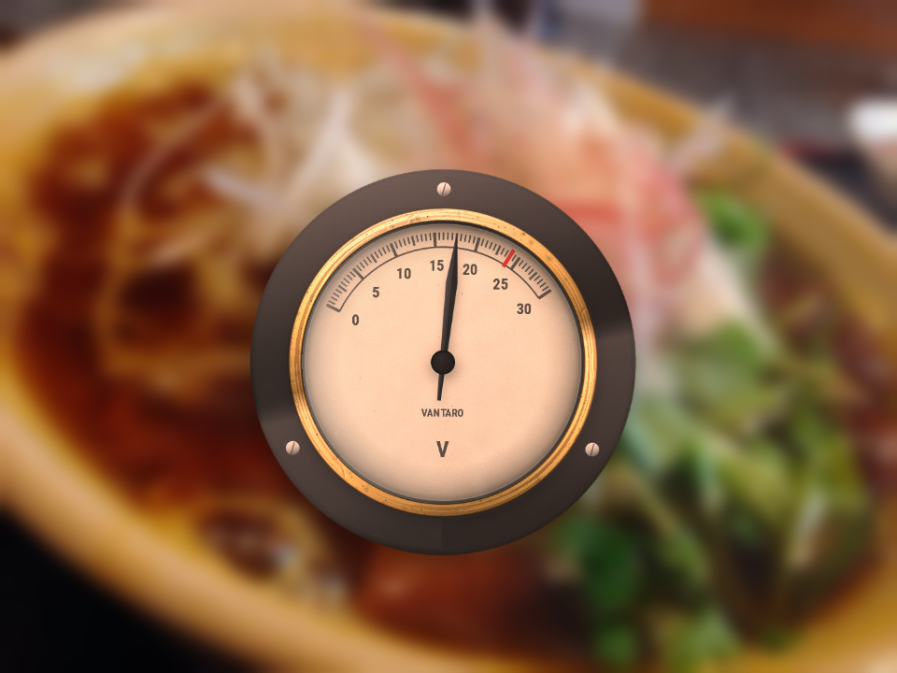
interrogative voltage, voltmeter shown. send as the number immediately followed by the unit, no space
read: 17.5V
